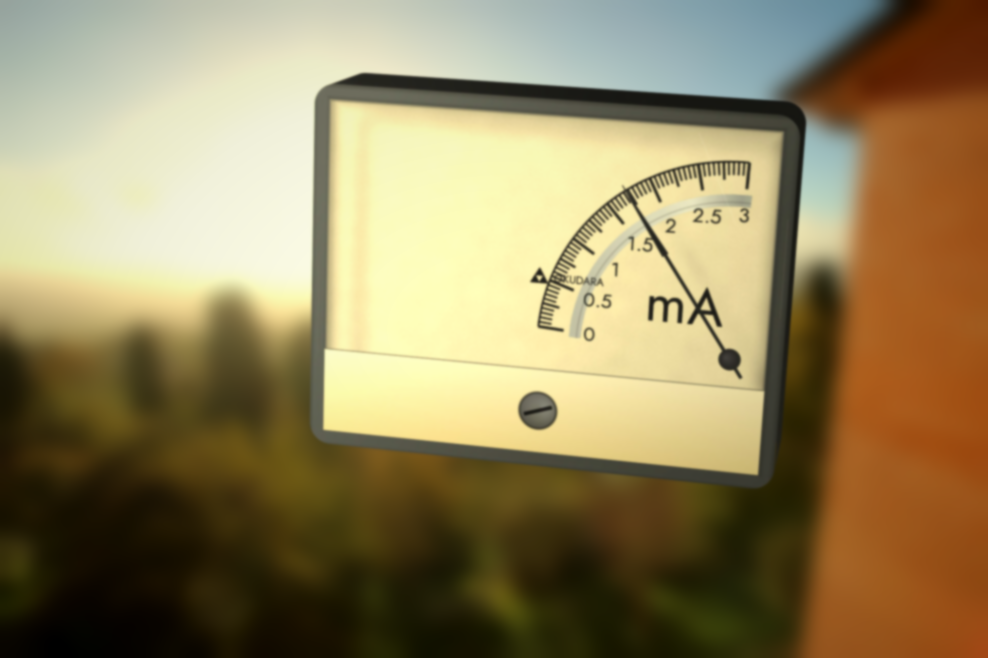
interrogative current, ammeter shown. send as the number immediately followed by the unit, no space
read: 1.75mA
